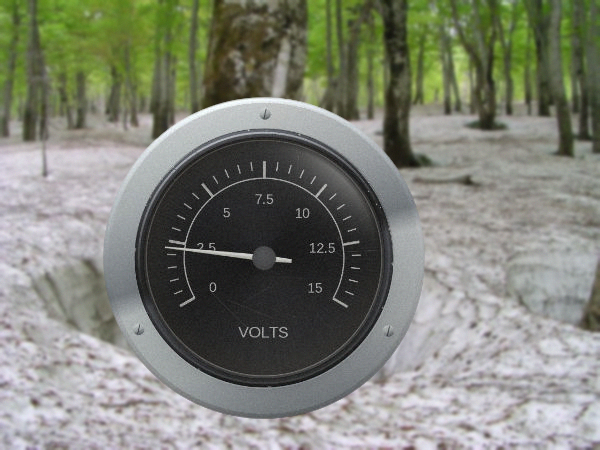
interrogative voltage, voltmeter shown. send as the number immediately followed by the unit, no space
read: 2.25V
